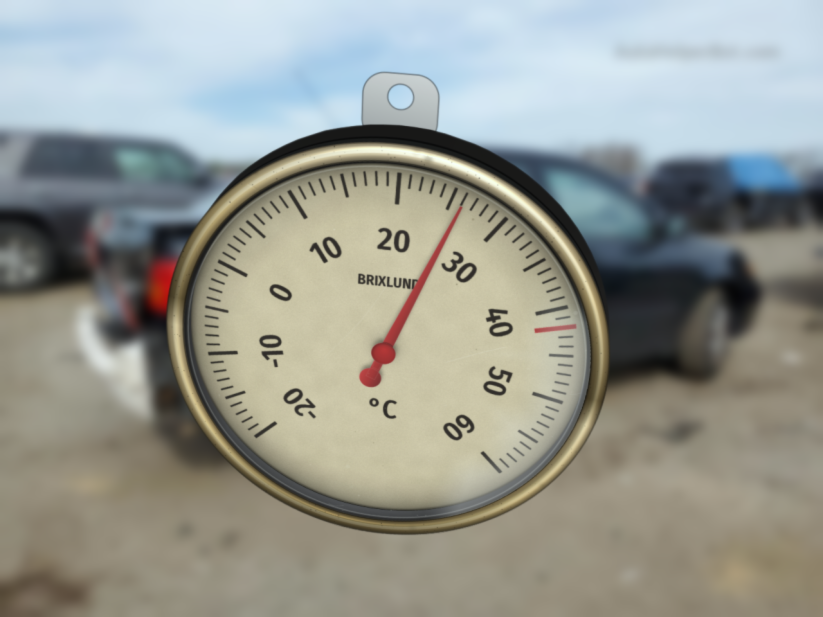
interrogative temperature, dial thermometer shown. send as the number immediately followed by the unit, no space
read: 26°C
